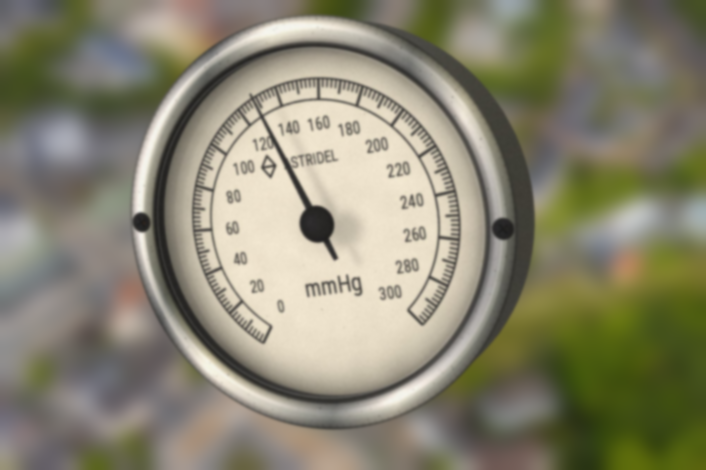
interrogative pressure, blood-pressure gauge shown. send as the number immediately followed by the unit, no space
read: 130mmHg
